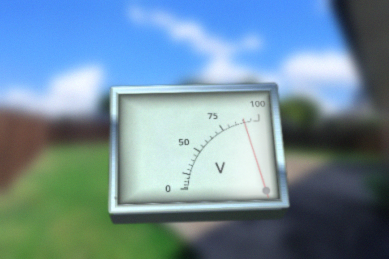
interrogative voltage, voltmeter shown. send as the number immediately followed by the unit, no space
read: 90V
